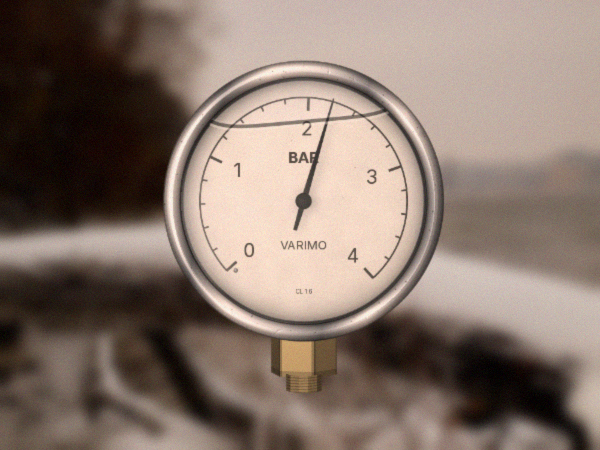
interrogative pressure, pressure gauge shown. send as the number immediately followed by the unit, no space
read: 2.2bar
